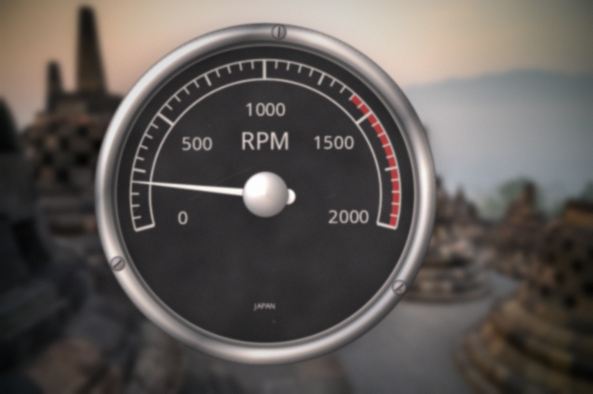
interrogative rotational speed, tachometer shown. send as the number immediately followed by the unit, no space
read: 200rpm
